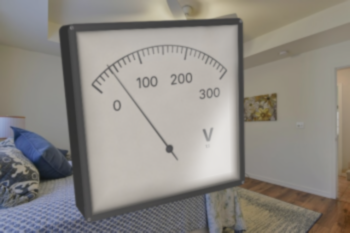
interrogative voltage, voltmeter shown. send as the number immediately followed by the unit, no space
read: 40V
